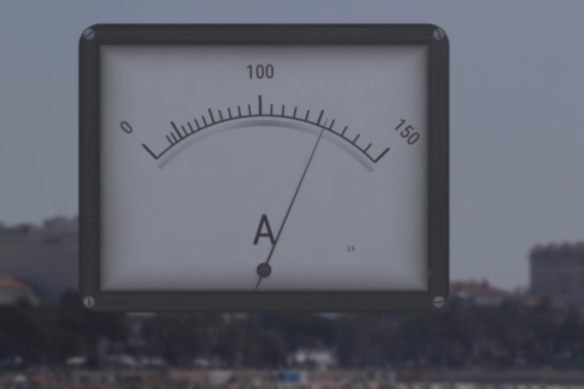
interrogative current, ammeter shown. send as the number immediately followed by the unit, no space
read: 127.5A
